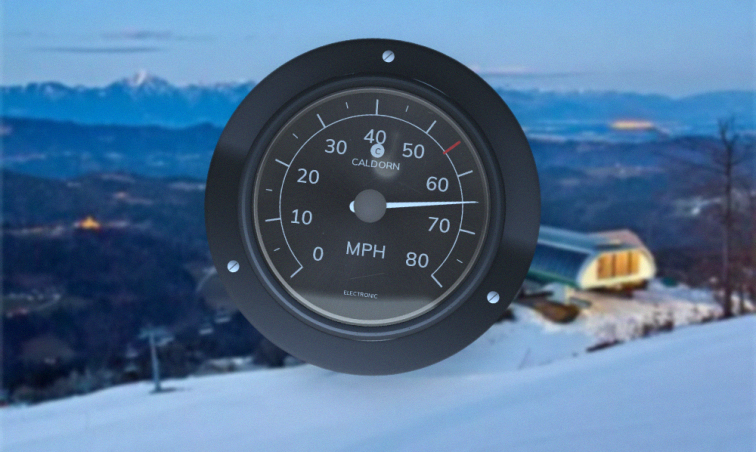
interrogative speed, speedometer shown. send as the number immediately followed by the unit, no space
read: 65mph
